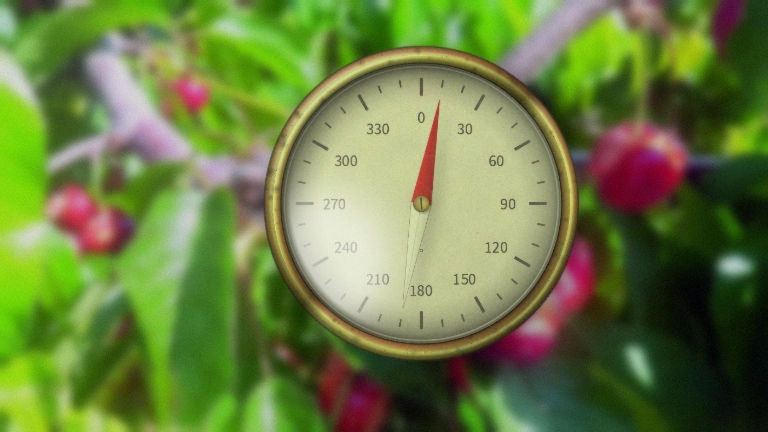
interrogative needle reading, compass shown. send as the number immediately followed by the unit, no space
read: 10°
